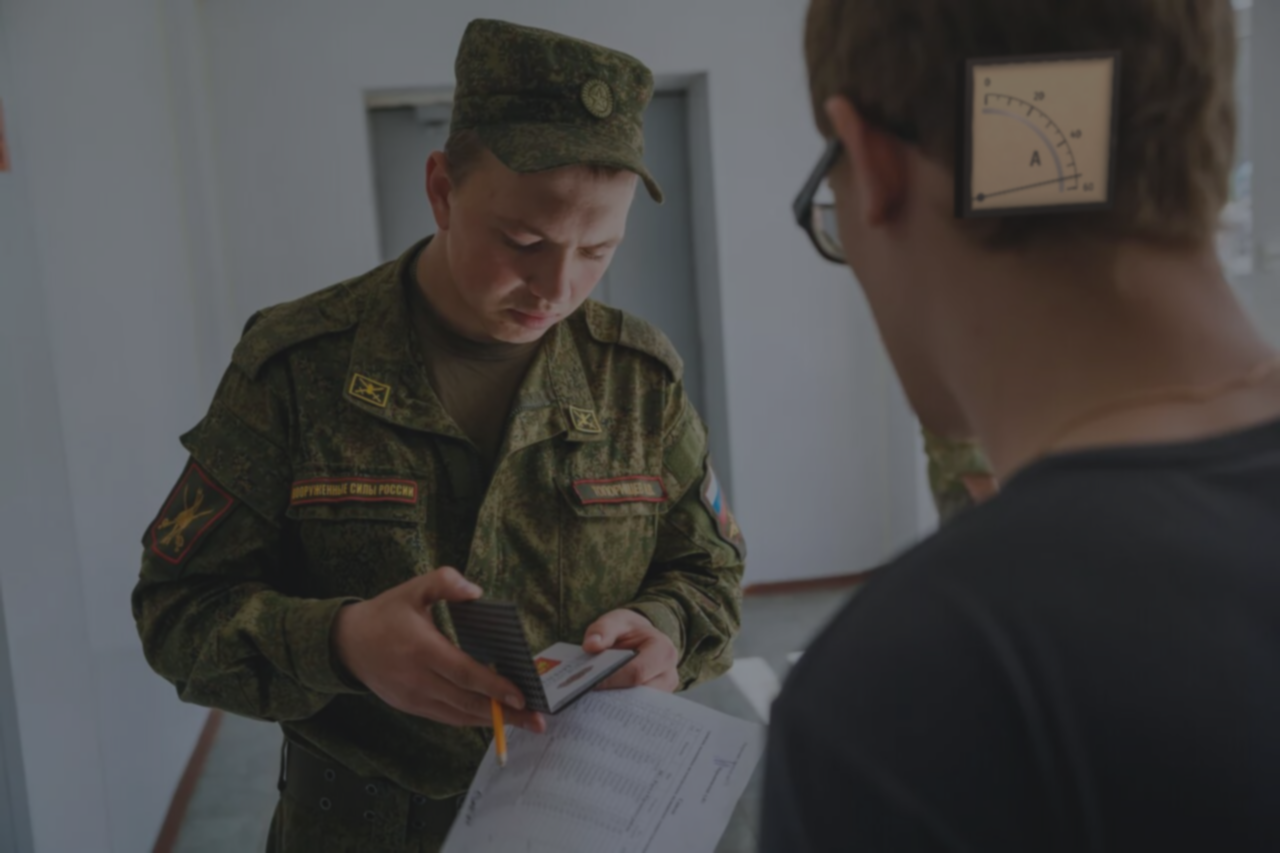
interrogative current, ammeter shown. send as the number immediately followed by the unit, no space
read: 55A
